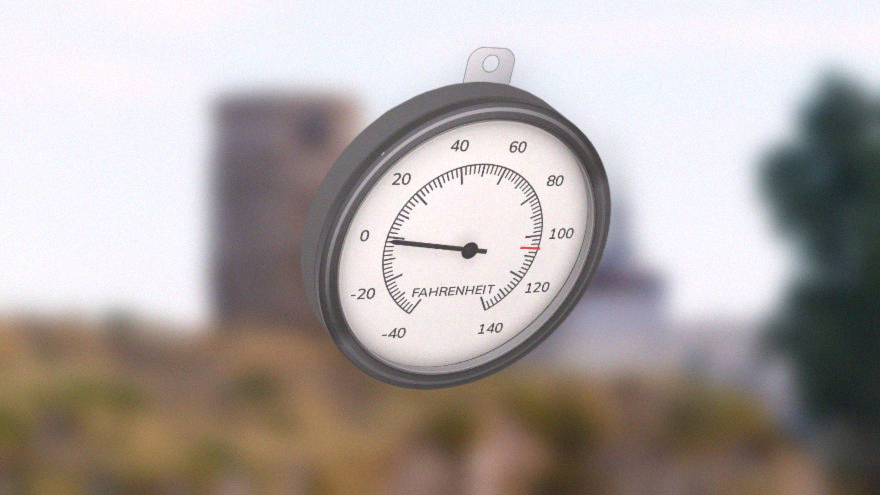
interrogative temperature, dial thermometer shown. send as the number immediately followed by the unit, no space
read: 0°F
